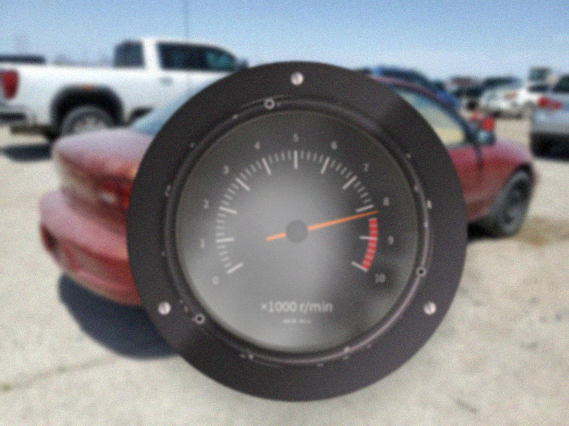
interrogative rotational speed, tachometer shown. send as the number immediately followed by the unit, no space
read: 8200rpm
